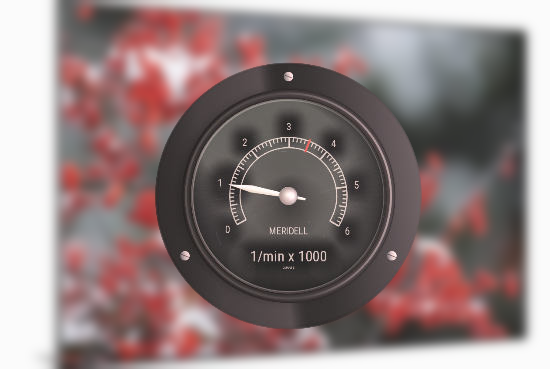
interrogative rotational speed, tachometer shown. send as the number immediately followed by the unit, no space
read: 1000rpm
